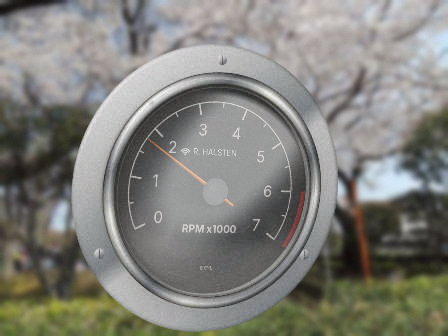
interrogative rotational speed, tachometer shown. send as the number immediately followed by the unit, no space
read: 1750rpm
